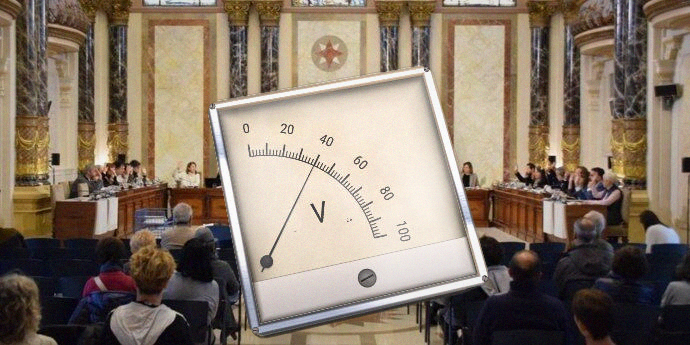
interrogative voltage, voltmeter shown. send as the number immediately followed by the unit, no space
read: 40V
